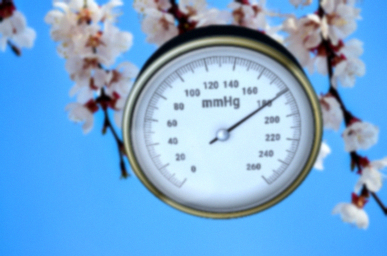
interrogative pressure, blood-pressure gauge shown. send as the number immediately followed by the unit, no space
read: 180mmHg
